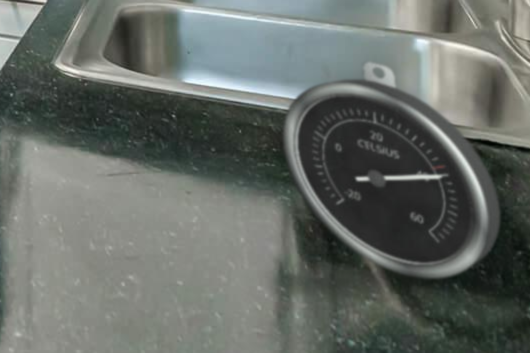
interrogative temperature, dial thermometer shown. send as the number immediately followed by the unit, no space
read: 40°C
